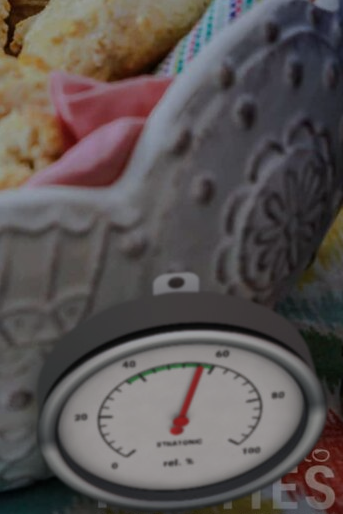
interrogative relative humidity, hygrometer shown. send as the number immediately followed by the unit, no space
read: 56%
